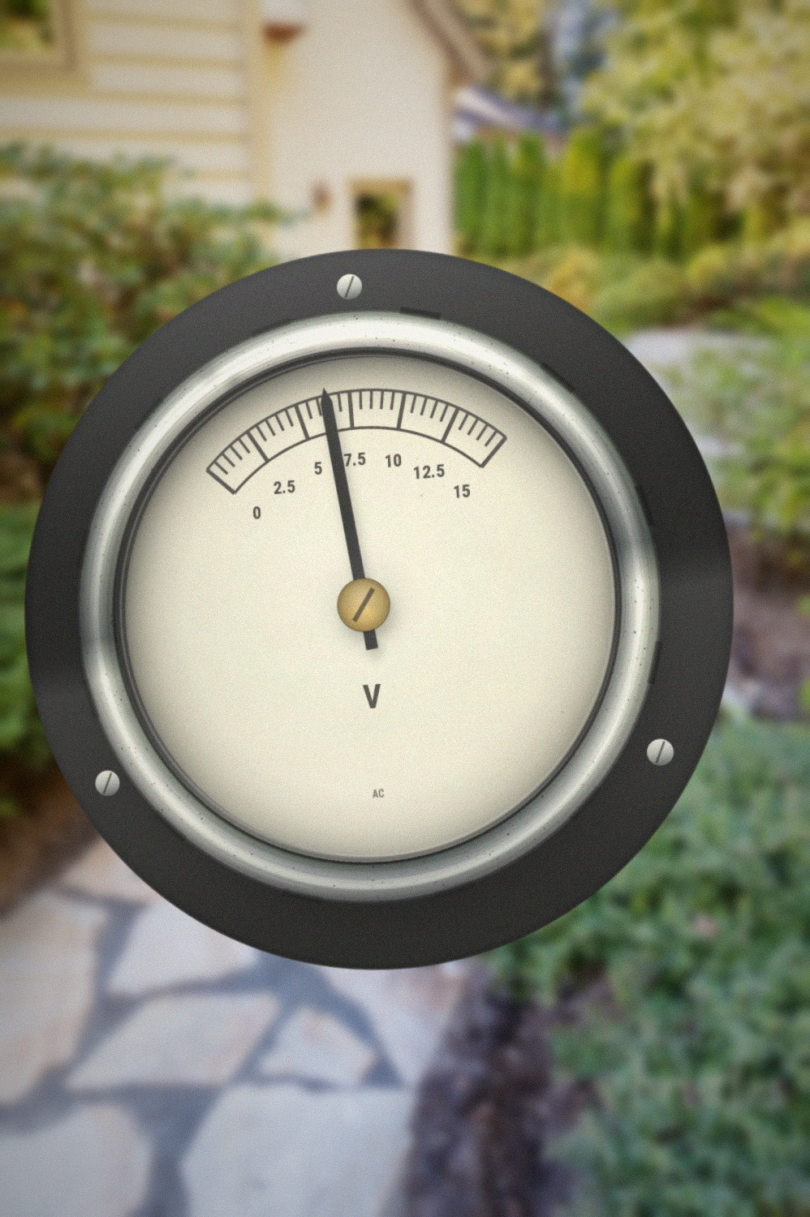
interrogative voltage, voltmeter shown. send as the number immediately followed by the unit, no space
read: 6.5V
